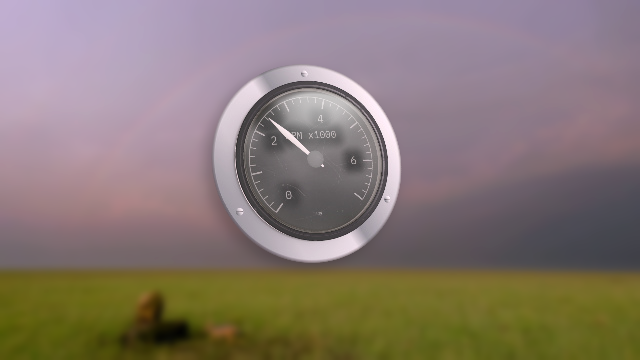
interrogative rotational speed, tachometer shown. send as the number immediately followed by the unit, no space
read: 2400rpm
